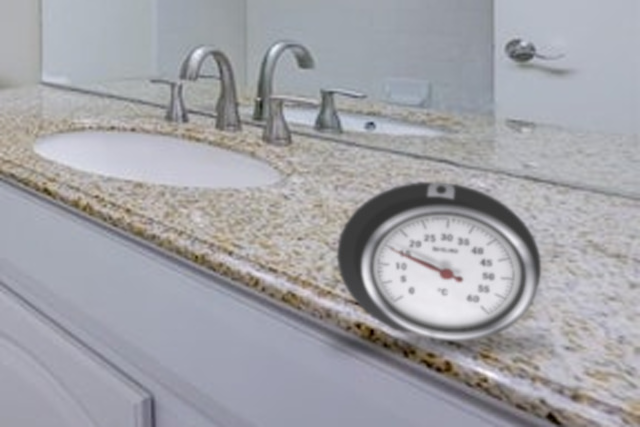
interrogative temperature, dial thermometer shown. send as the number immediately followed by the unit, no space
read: 15°C
